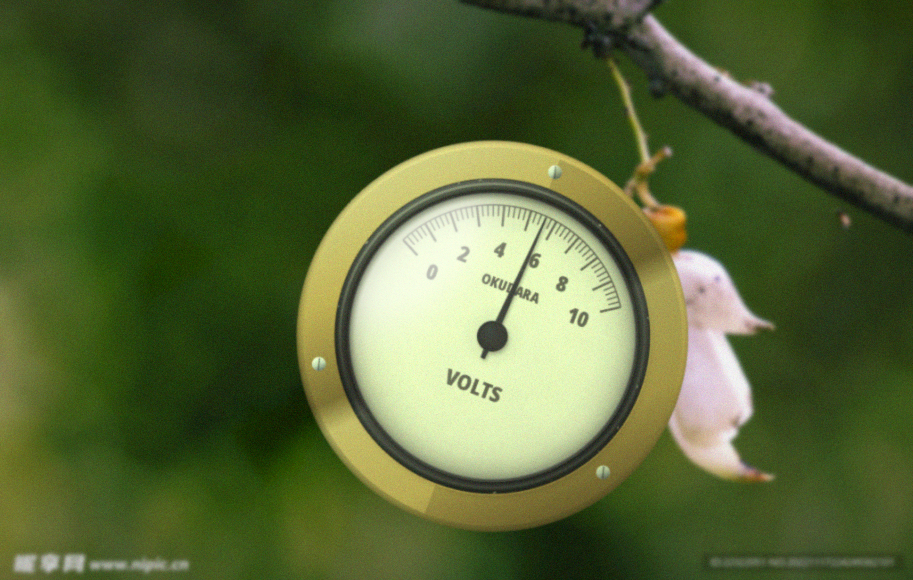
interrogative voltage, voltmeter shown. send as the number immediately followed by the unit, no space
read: 5.6V
